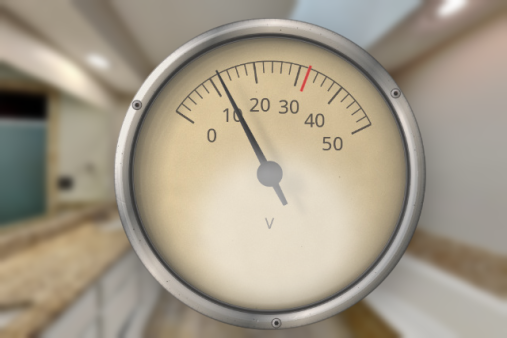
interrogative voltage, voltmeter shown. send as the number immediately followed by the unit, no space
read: 12V
